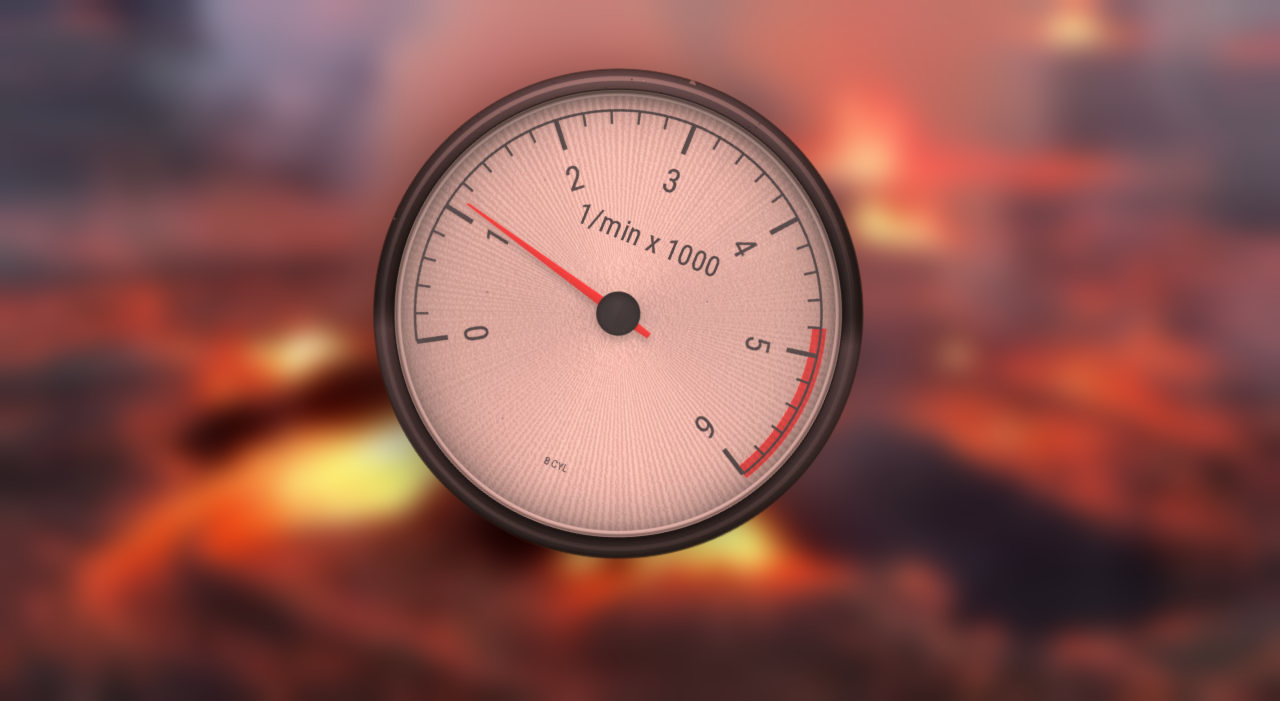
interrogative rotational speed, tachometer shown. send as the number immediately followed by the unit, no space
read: 1100rpm
